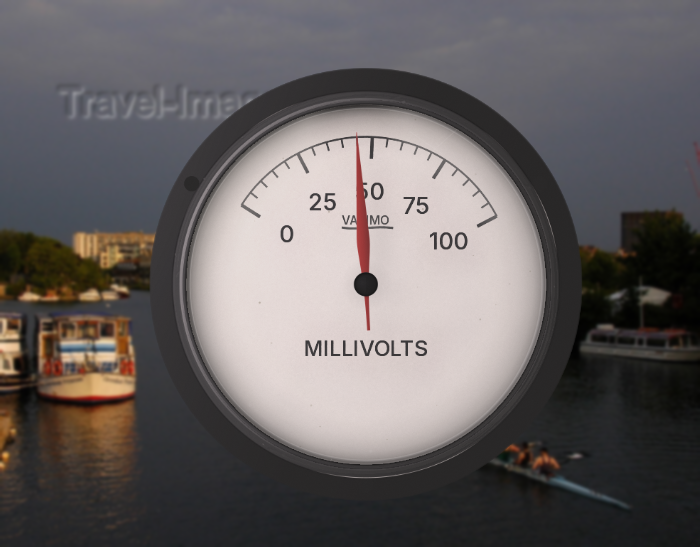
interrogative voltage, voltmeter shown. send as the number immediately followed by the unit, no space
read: 45mV
